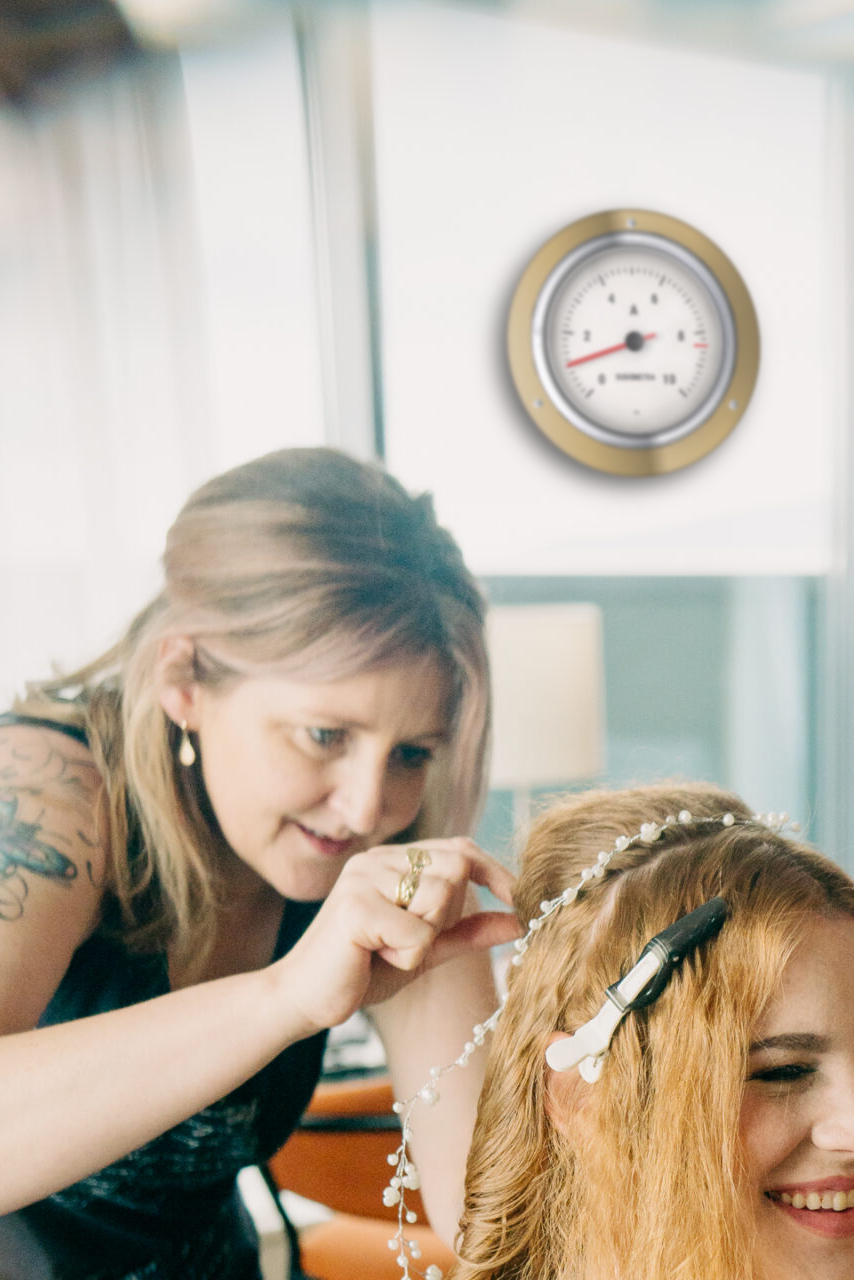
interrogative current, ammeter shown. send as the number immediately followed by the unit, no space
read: 1A
